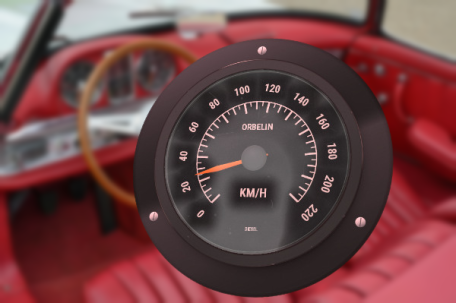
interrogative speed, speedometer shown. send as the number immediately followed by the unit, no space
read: 25km/h
